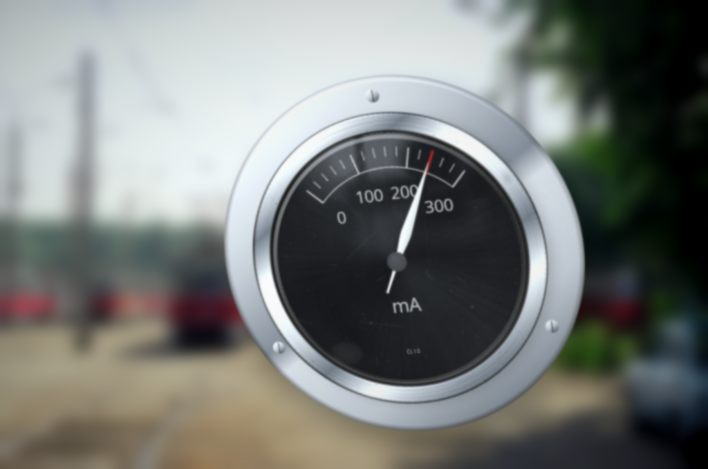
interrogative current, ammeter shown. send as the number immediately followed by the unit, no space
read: 240mA
